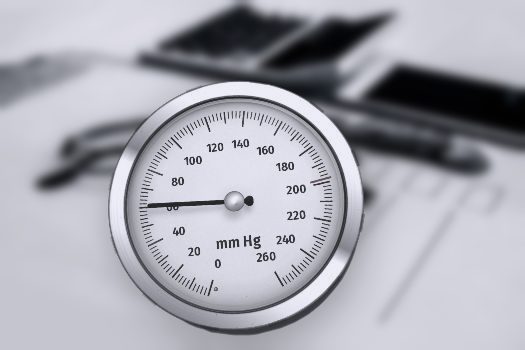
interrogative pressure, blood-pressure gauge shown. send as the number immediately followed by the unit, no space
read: 60mmHg
